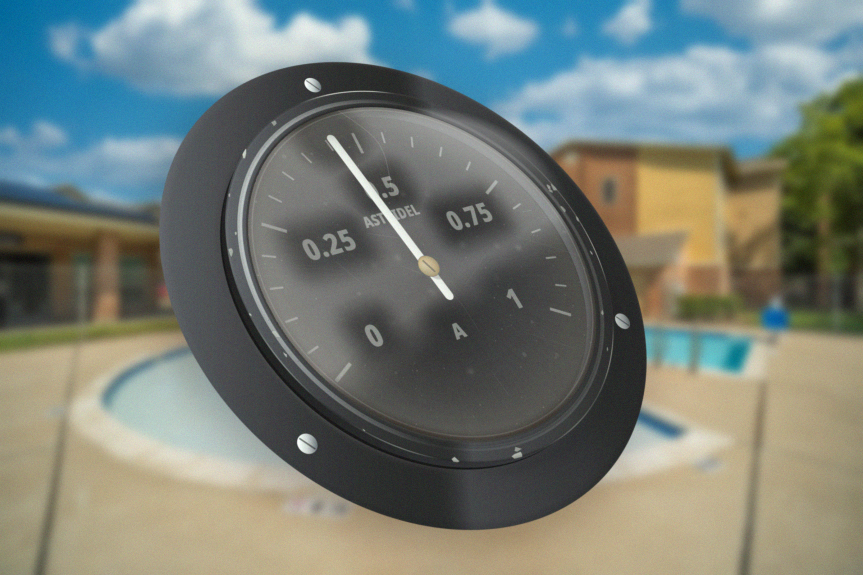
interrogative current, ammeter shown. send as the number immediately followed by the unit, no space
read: 0.45A
